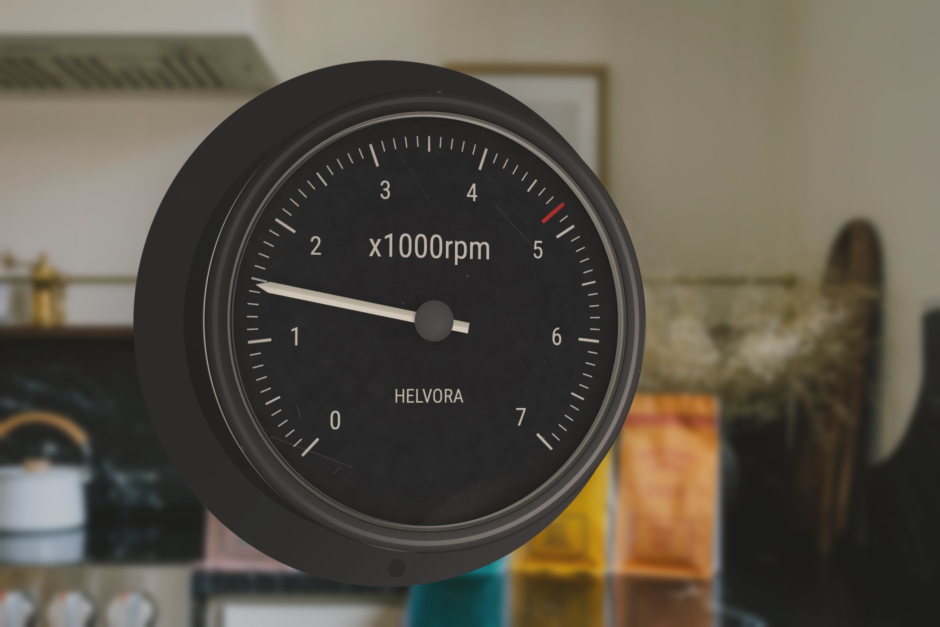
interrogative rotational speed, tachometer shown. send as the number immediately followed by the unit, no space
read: 1450rpm
